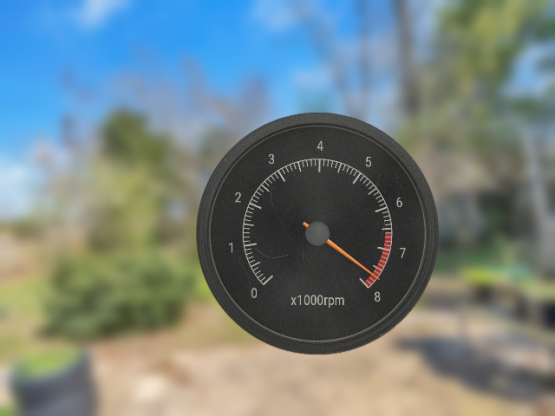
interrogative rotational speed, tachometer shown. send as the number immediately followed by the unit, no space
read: 7700rpm
